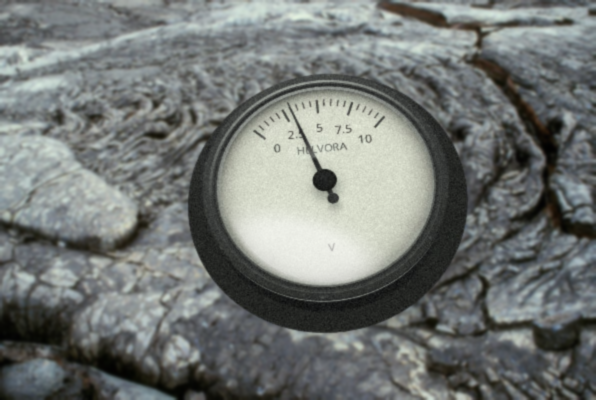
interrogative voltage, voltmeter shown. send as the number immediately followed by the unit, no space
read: 3V
